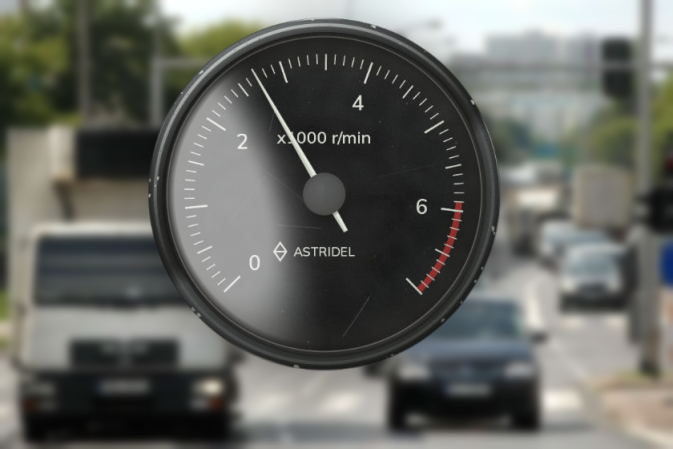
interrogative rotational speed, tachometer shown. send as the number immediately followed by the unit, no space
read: 2700rpm
